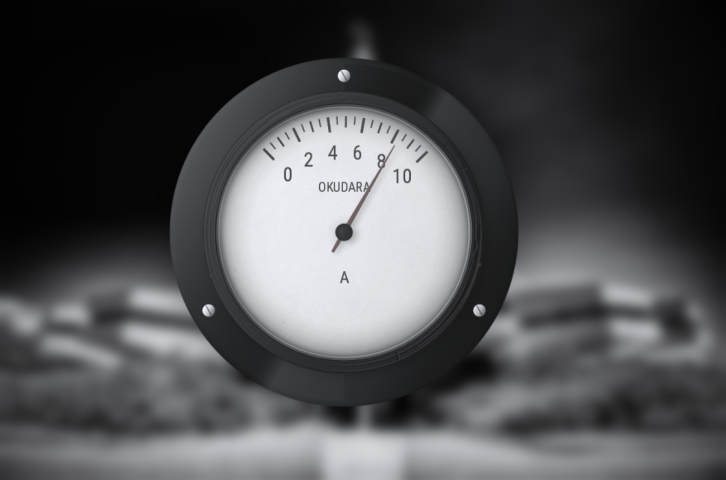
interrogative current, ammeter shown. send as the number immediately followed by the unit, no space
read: 8.25A
